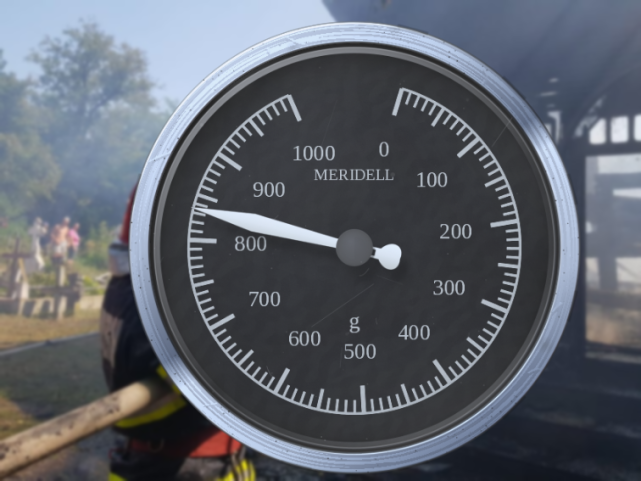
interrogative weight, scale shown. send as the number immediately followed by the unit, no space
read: 835g
